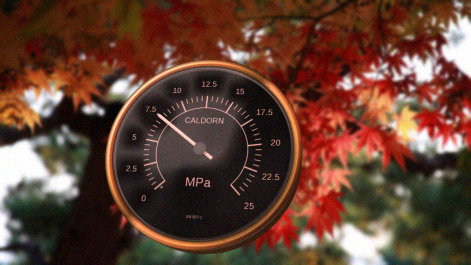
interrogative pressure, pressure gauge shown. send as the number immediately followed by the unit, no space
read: 7.5MPa
